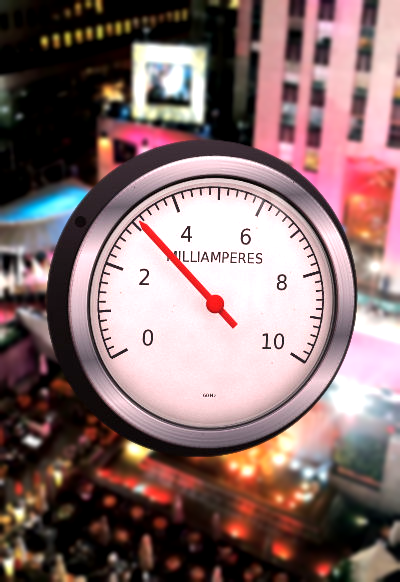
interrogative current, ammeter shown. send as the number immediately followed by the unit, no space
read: 3.1mA
